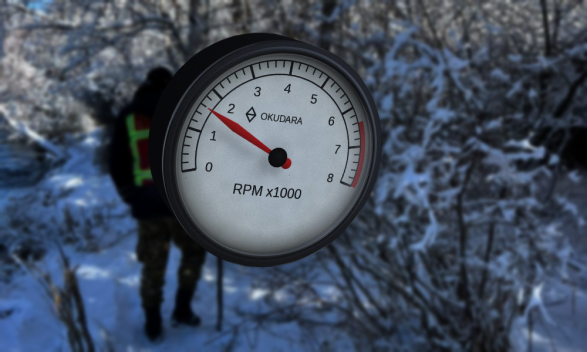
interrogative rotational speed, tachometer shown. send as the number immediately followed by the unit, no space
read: 1600rpm
